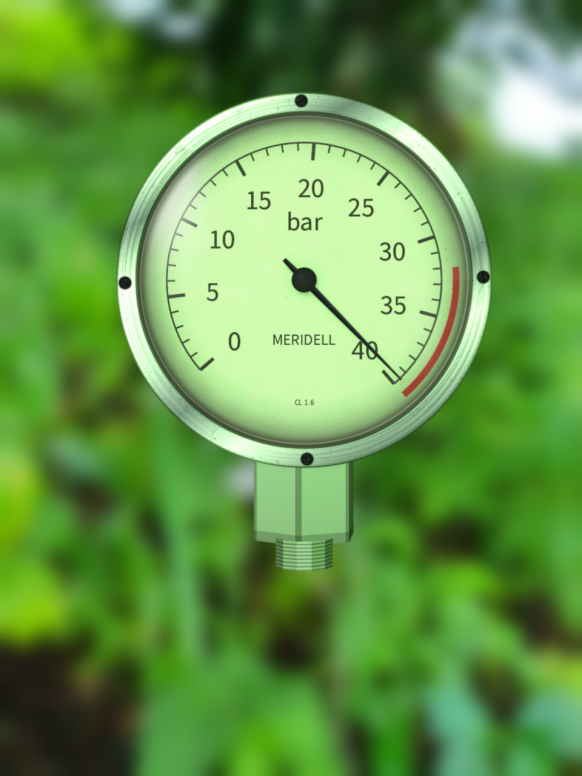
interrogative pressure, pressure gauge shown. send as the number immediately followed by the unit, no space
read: 39.5bar
